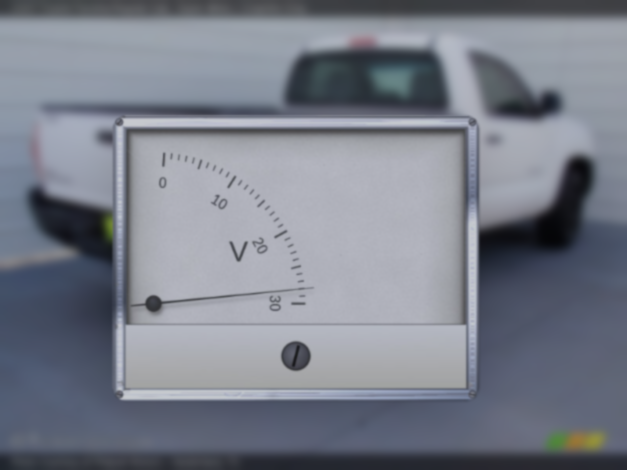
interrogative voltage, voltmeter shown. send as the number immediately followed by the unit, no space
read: 28V
